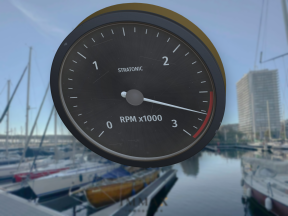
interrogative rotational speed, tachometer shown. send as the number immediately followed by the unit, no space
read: 2700rpm
